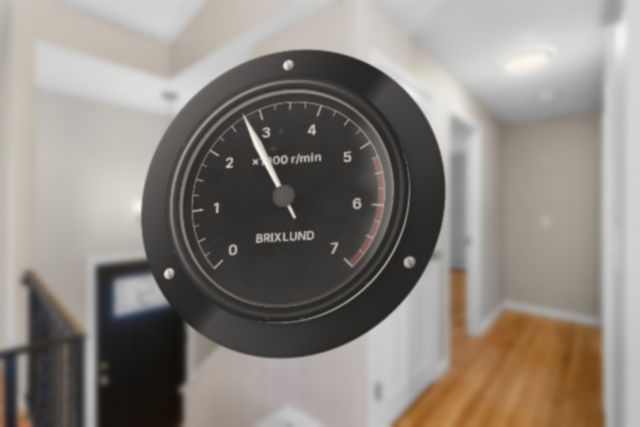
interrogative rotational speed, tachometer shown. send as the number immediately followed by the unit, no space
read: 2750rpm
